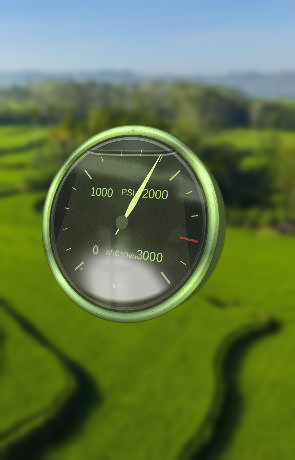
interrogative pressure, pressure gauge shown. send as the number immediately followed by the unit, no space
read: 1800psi
